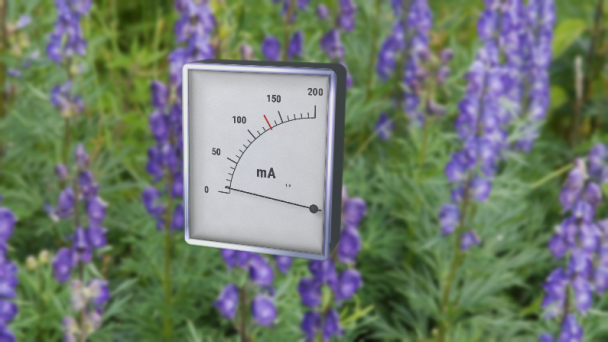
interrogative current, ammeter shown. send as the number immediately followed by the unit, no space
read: 10mA
